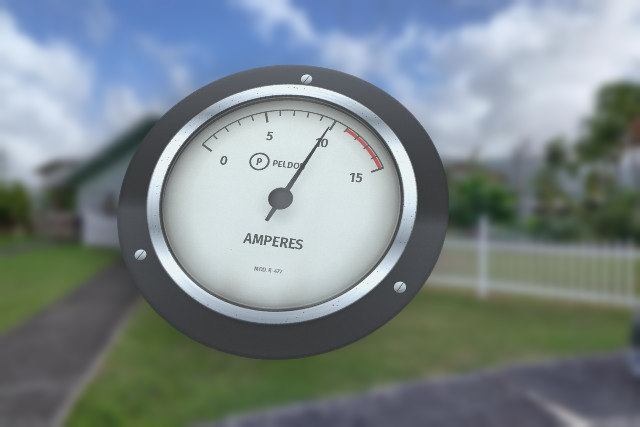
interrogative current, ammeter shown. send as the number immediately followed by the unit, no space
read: 10A
